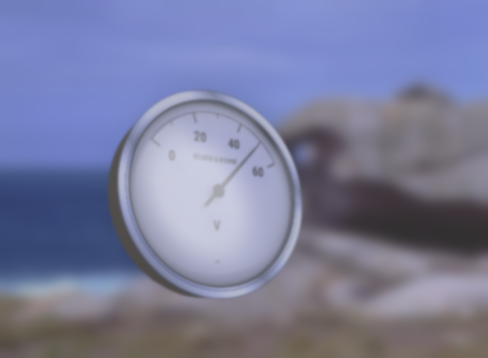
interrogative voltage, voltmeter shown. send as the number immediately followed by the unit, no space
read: 50V
